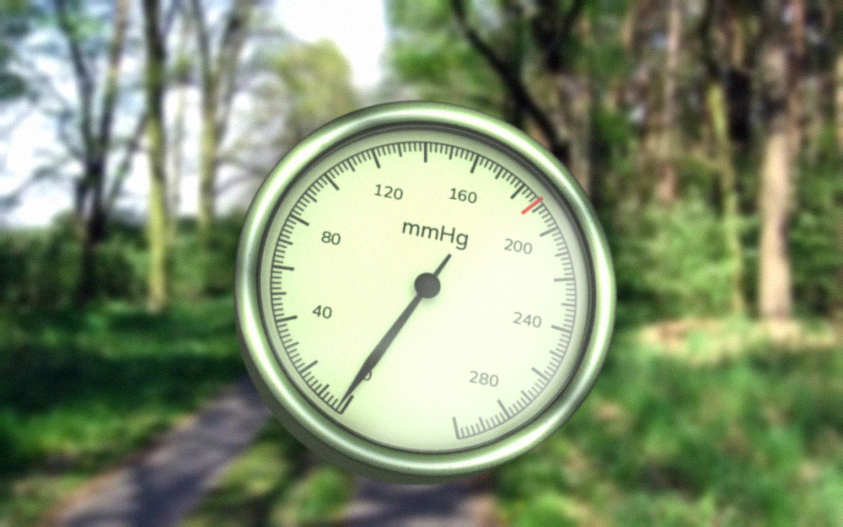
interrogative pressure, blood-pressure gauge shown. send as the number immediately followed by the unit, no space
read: 2mmHg
